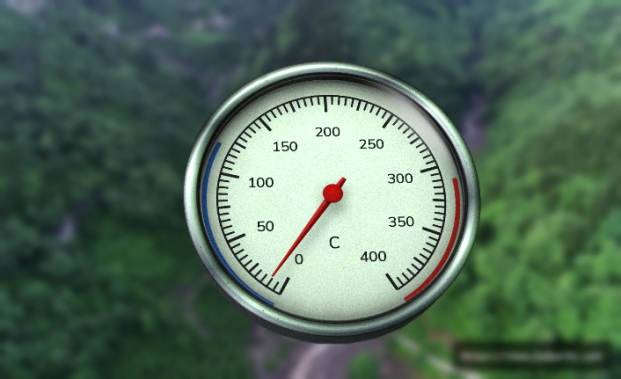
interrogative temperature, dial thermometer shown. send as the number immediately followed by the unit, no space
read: 10°C
